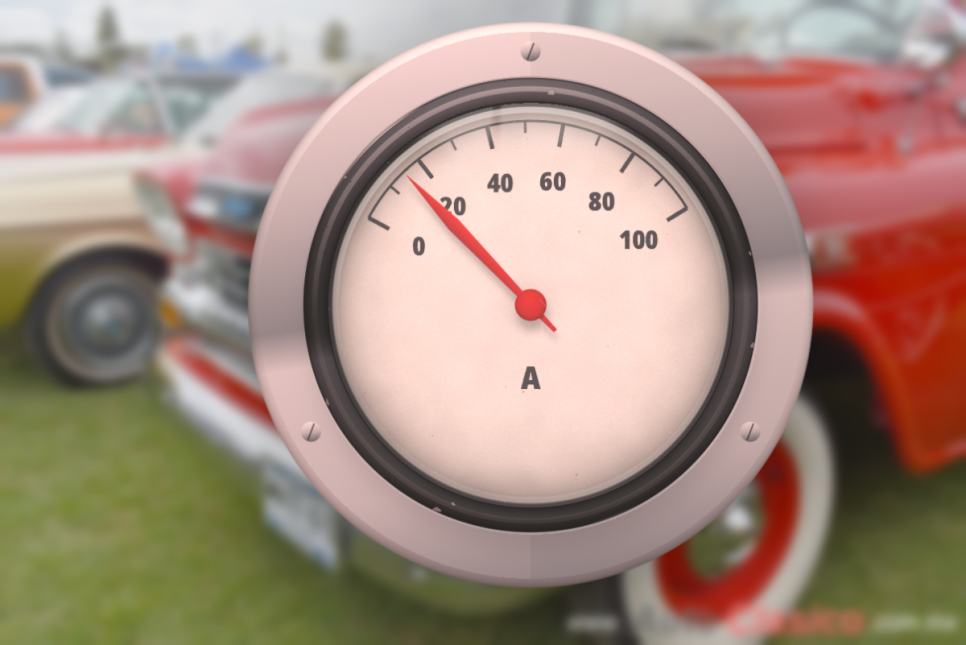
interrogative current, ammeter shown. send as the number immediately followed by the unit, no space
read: 15A
